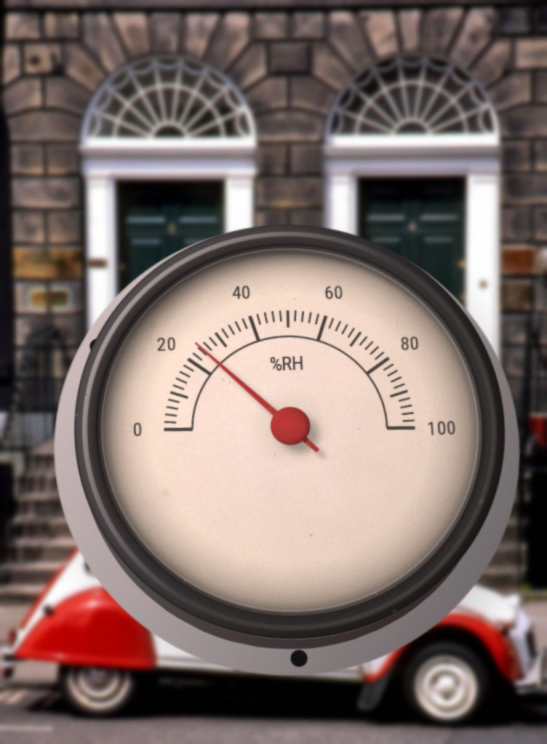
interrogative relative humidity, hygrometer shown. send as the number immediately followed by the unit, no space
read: 24%
